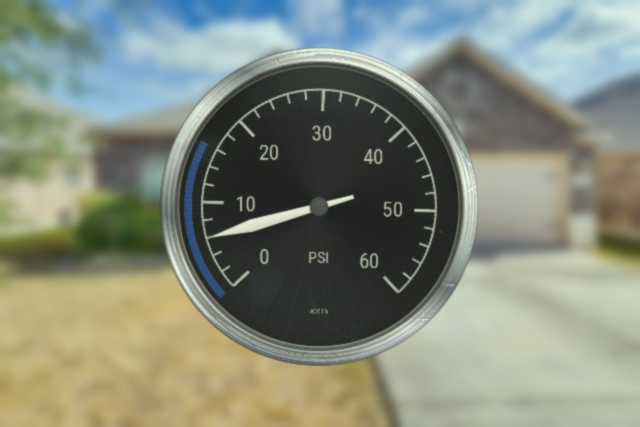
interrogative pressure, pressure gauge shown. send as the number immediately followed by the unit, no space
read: 6psi
